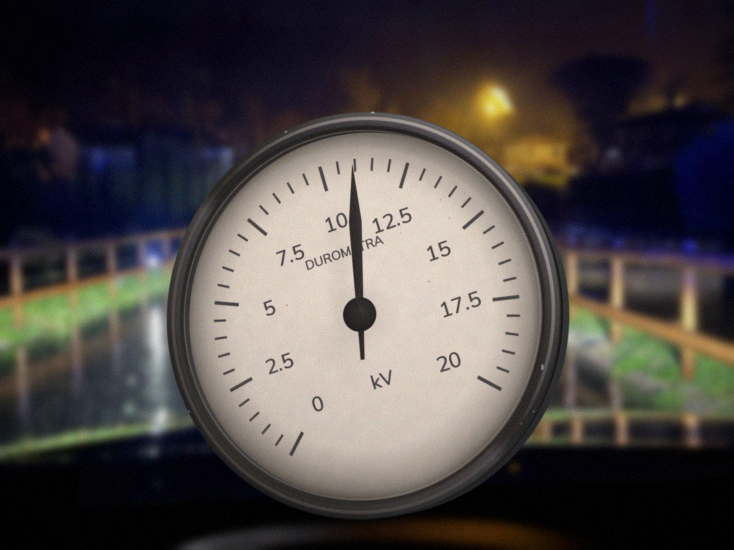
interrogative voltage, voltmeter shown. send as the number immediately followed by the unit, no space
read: 11kV
